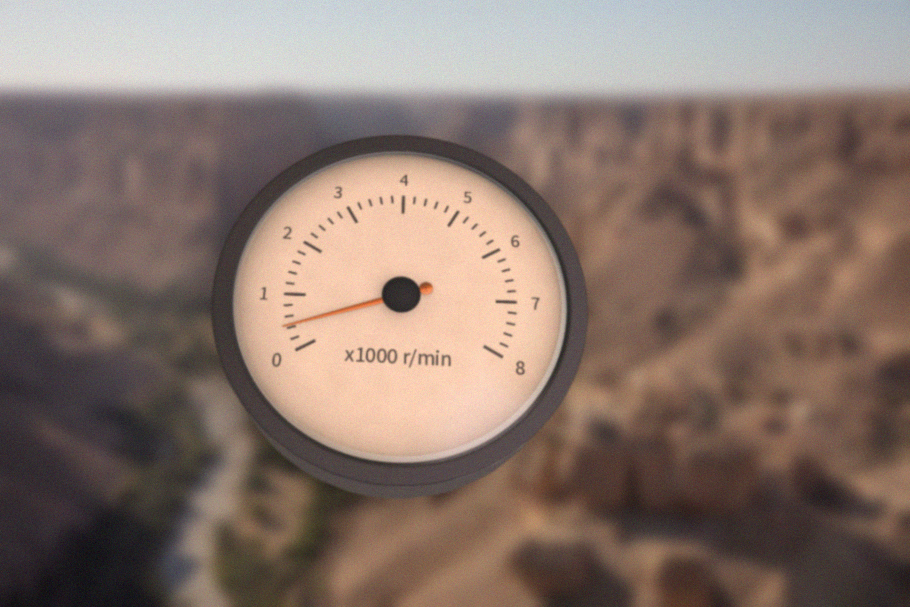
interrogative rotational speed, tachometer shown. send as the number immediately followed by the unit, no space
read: 400rpm
